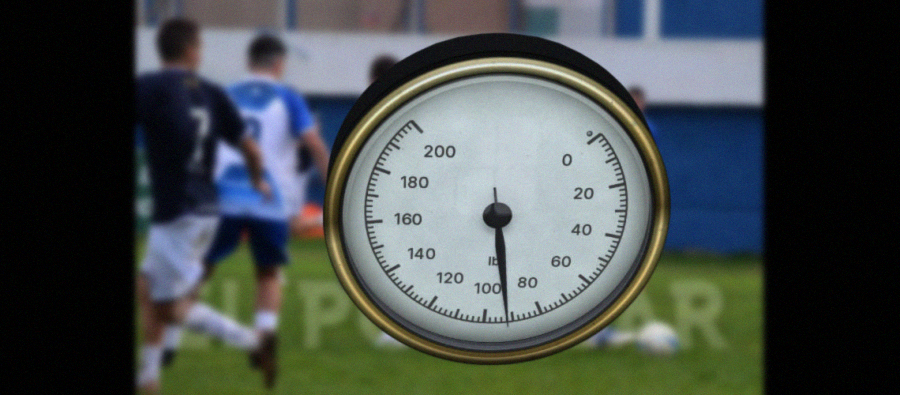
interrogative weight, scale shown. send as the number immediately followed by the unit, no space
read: 92lb
